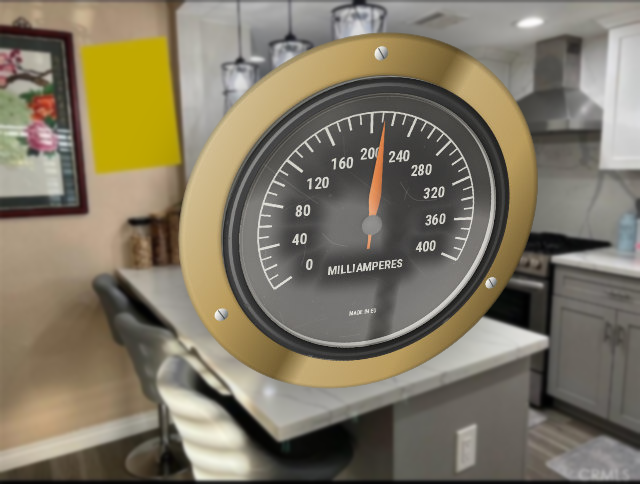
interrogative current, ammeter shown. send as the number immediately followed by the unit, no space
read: 210mA
